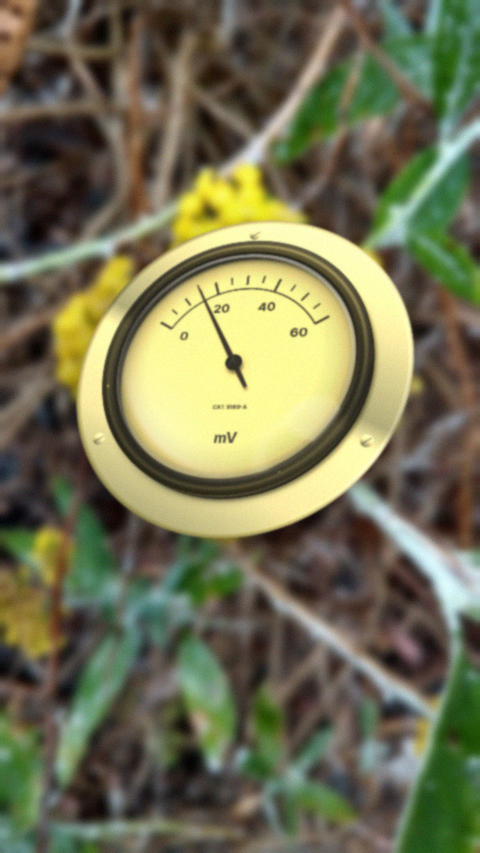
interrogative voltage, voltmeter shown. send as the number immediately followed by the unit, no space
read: 15mV
